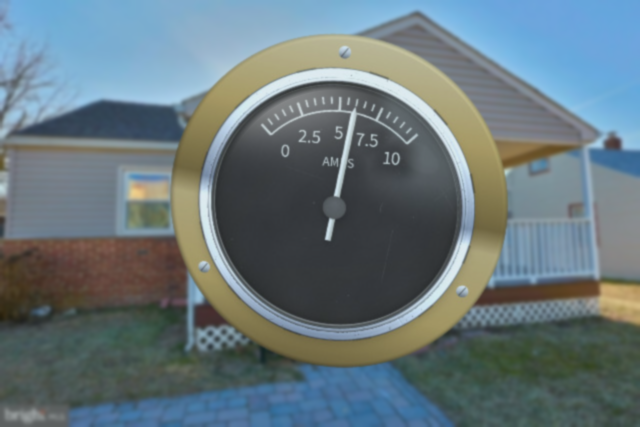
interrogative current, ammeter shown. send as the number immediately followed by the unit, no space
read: 6A
